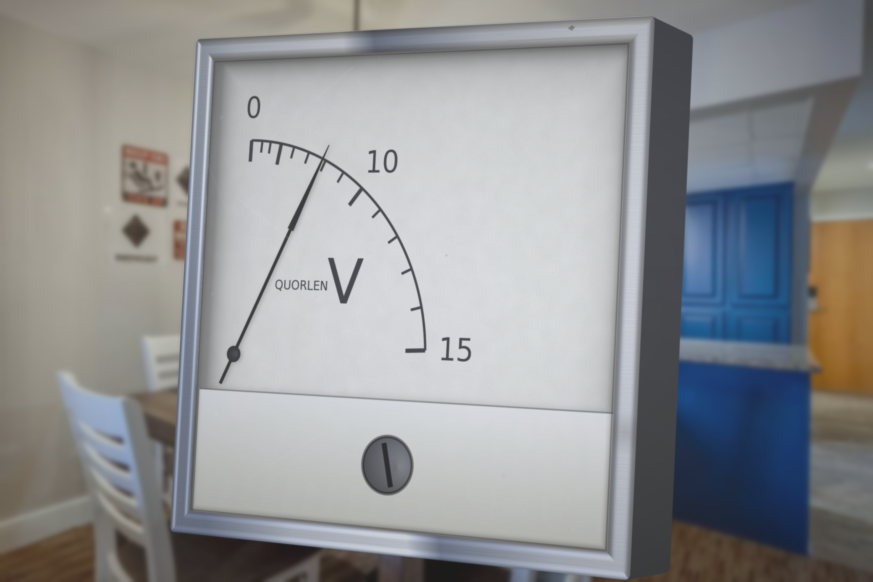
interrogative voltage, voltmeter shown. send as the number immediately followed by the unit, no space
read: 8V
